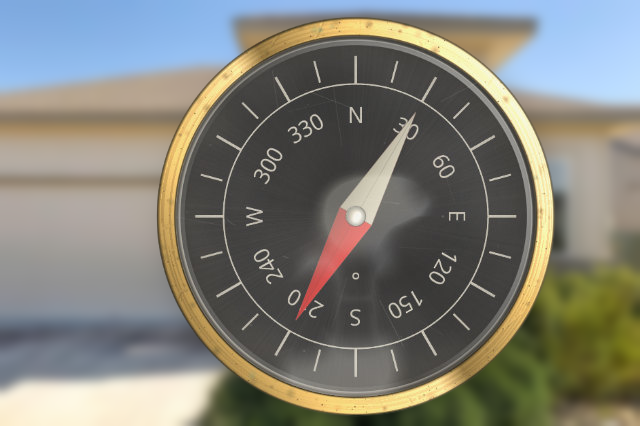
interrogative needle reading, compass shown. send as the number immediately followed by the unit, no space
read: 210°
